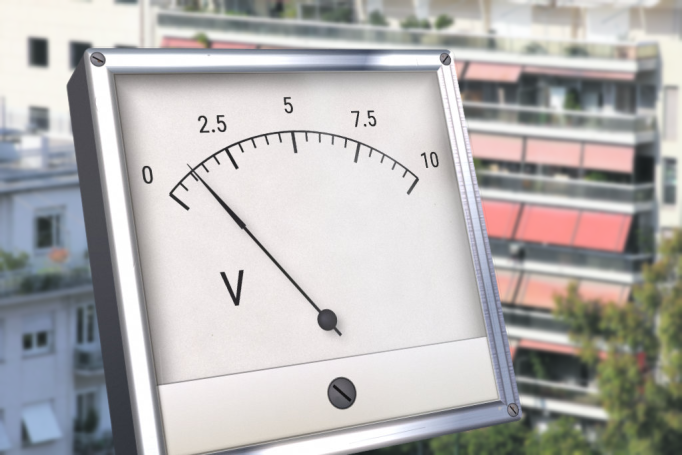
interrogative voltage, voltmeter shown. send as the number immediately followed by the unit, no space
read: 1V
